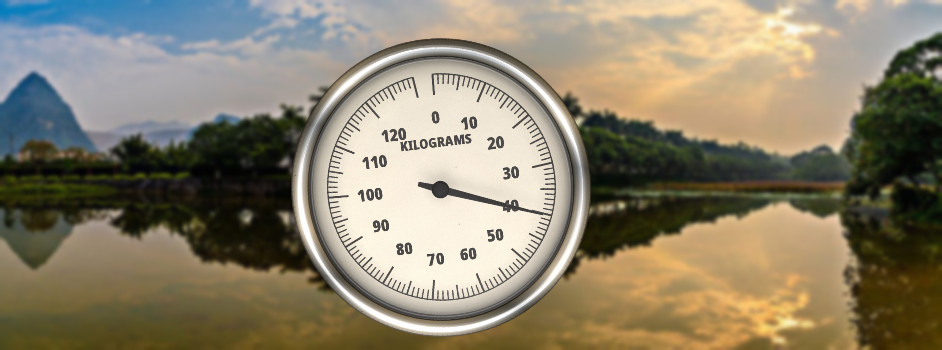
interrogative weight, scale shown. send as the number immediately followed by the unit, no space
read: 40kg
